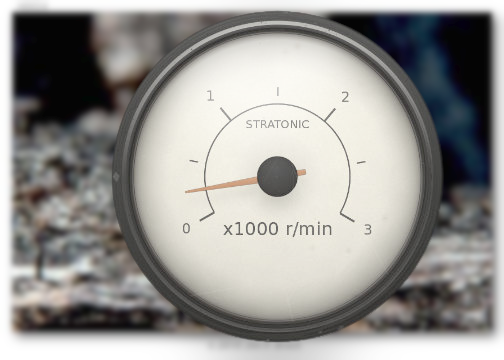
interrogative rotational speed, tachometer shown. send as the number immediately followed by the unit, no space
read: 250rpm
